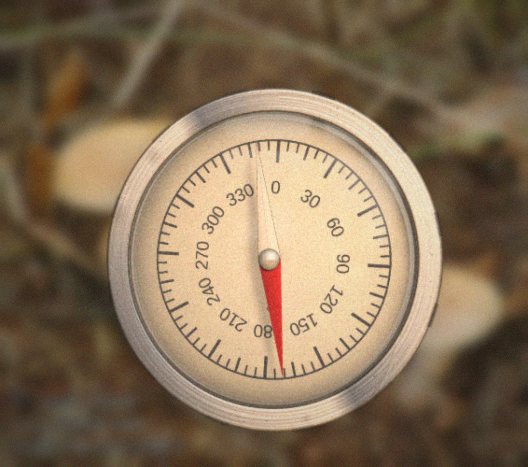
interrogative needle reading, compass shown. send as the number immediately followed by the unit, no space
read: 170°
